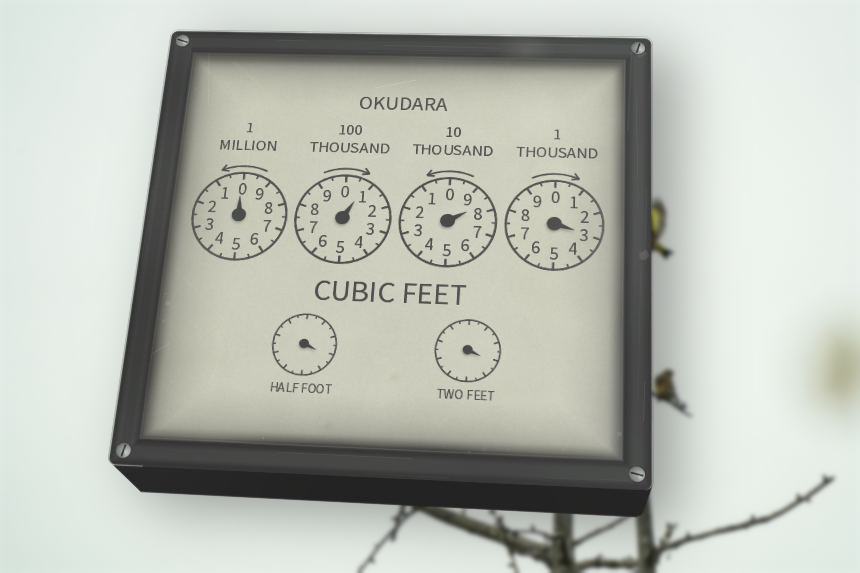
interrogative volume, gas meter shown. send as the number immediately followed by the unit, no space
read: 8300ft³
